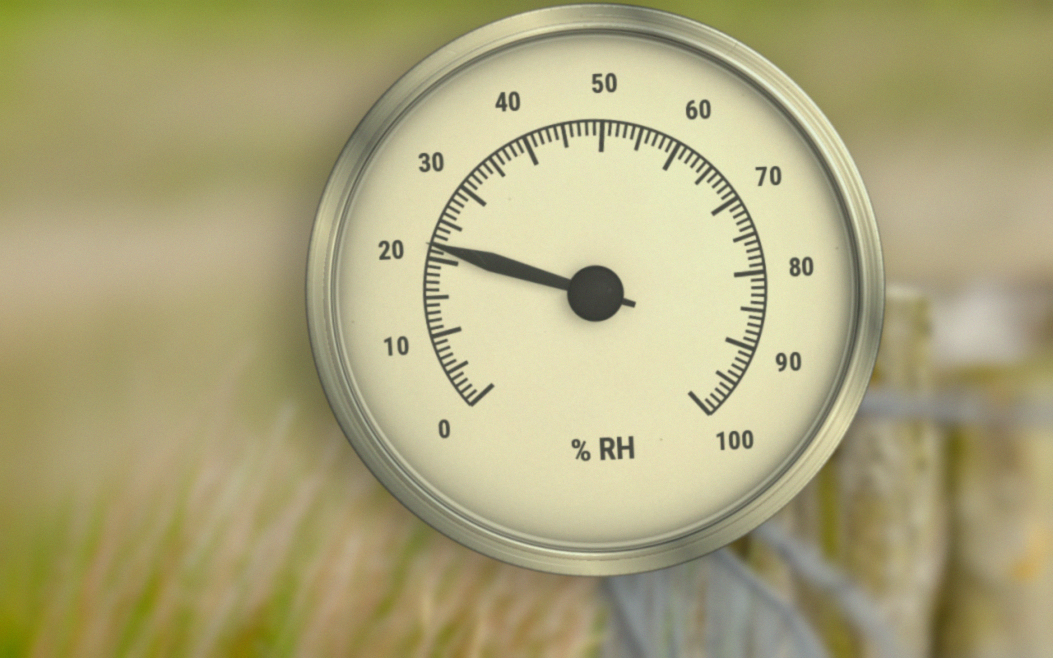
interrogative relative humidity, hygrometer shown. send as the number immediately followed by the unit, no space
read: 22%
